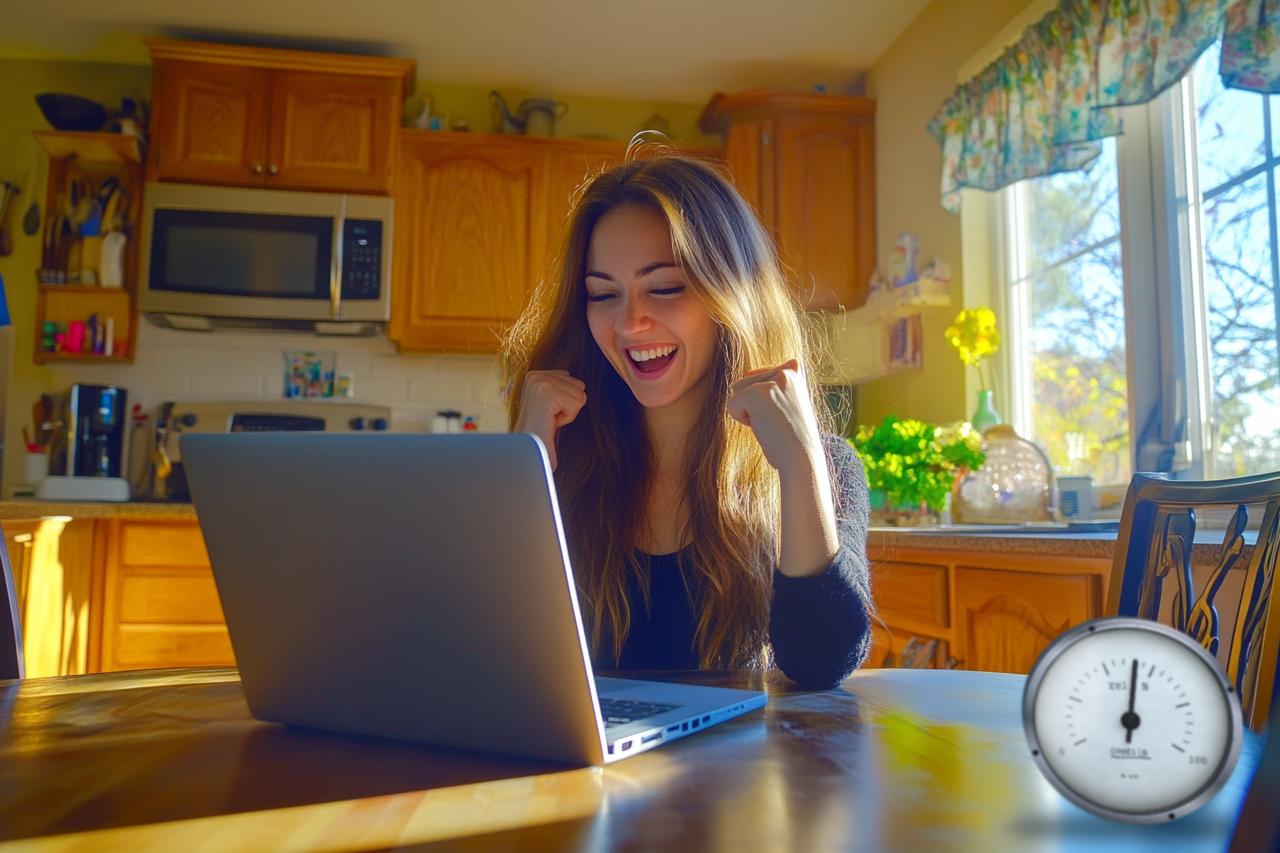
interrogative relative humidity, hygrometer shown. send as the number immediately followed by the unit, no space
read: 52%
